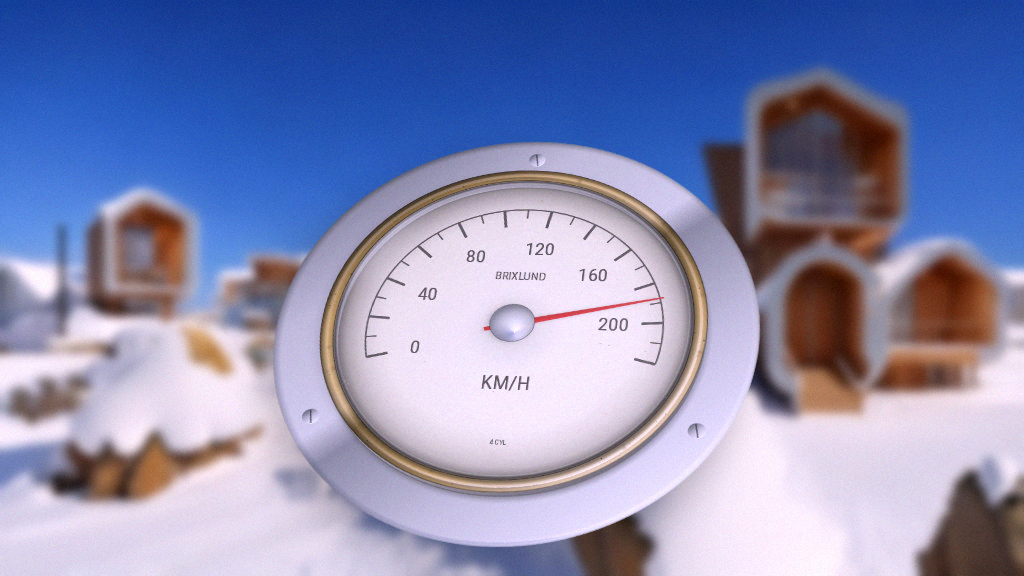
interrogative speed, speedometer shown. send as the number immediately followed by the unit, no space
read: 190km/h
